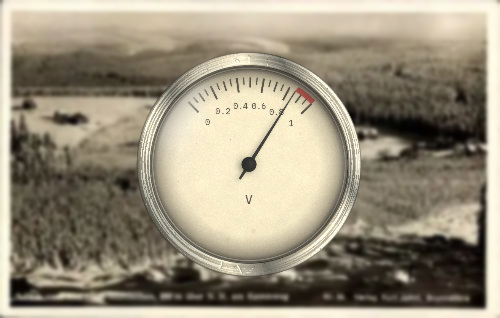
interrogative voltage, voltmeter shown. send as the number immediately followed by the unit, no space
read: 0.85V
